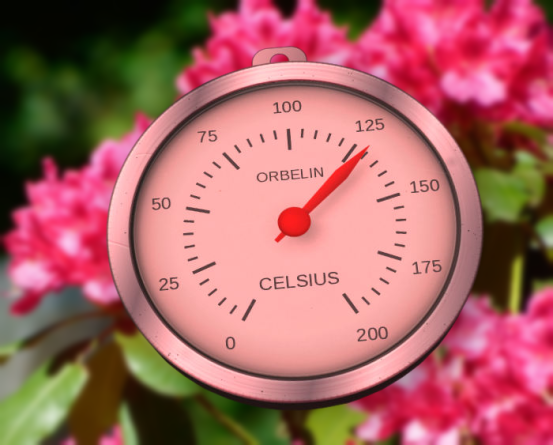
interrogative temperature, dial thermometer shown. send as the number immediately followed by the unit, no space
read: 130°C
